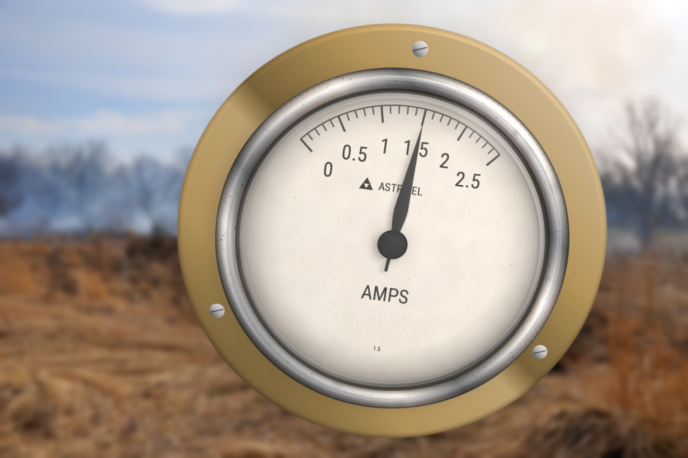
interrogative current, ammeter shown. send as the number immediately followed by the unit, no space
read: 1.5A
